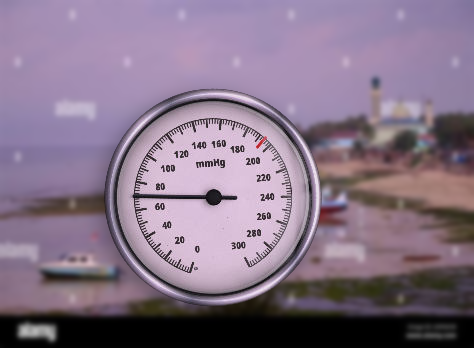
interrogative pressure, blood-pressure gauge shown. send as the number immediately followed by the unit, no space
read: 70mmHg
